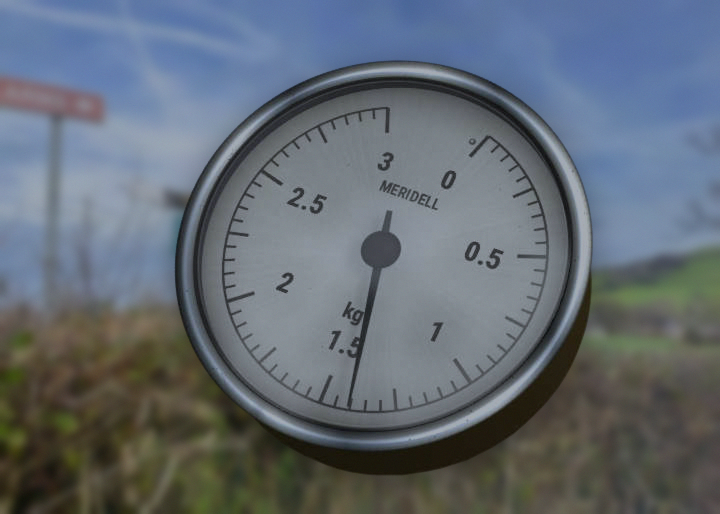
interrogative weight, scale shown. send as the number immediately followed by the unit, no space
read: 1.4kg
